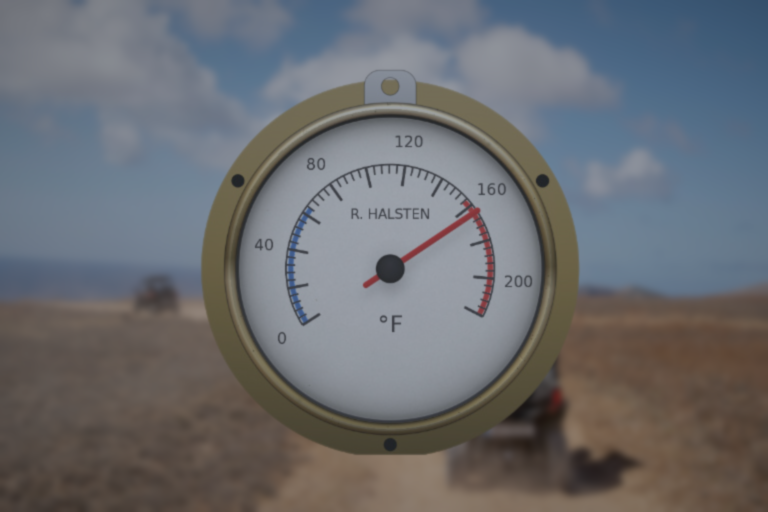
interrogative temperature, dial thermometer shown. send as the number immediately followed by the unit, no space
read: 164°F
